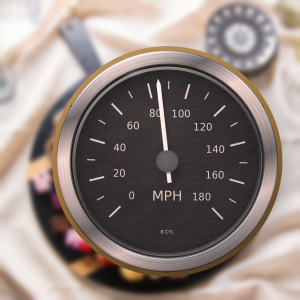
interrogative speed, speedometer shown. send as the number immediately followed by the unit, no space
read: 85mph
